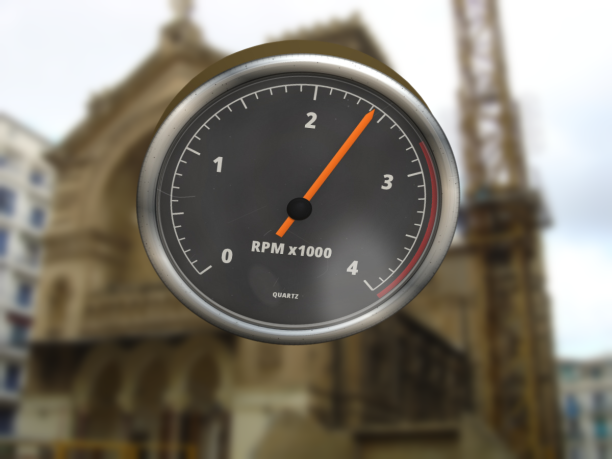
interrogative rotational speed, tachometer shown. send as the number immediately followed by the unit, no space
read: 2400rpm
